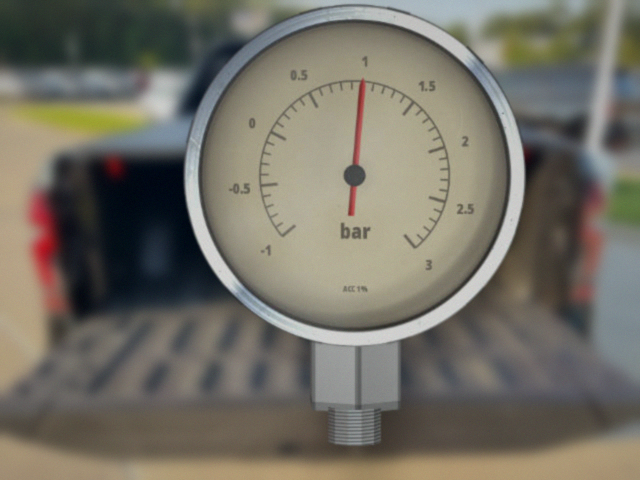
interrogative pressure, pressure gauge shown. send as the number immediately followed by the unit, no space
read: 1bar
